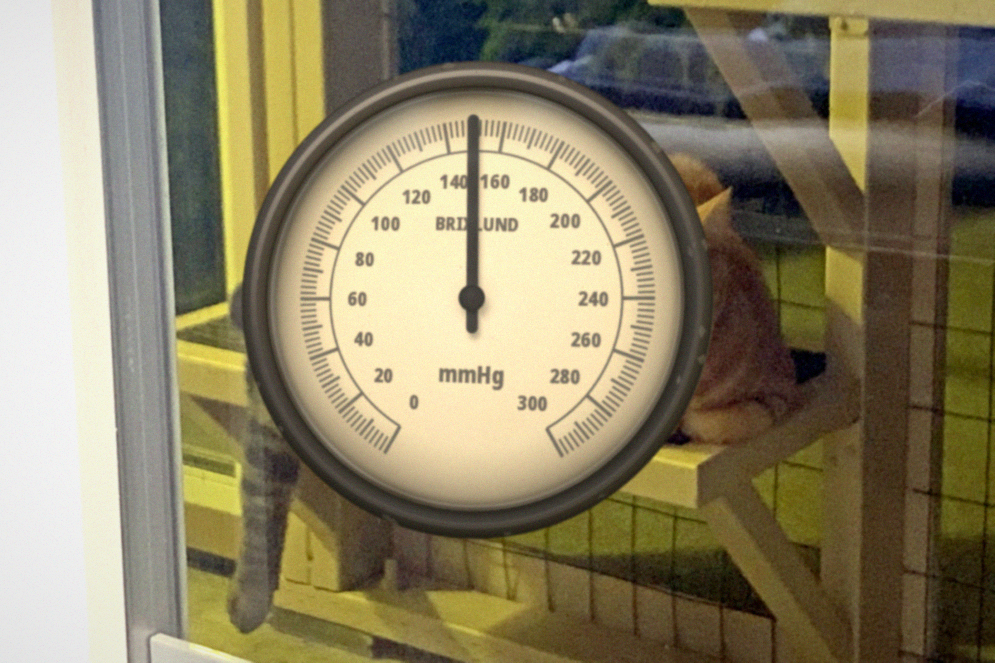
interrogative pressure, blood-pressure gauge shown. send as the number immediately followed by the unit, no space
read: 150mmHg
